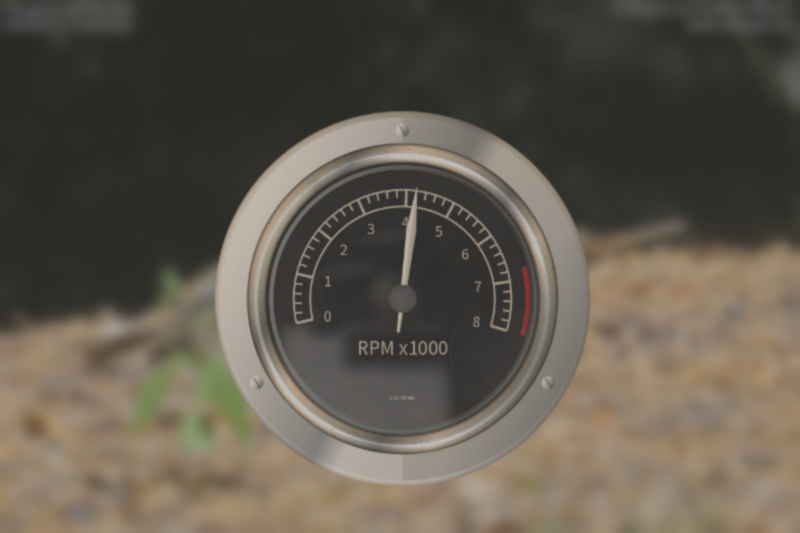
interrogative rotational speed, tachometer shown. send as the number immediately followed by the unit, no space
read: 4200rpm
